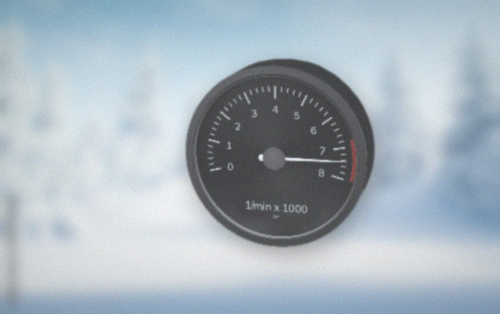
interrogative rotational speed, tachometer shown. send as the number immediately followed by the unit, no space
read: 7400rpm
